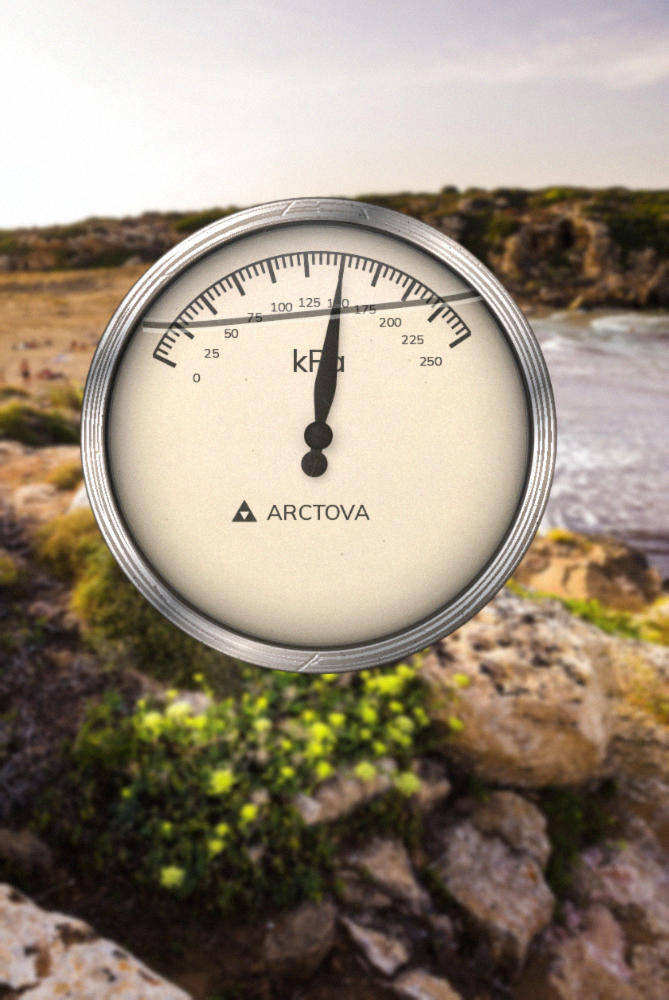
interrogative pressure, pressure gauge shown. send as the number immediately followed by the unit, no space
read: 150kPa
